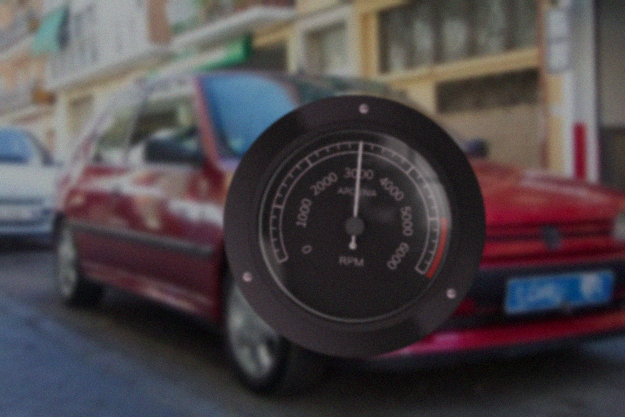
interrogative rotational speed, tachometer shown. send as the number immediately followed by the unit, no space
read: 3000rpm
